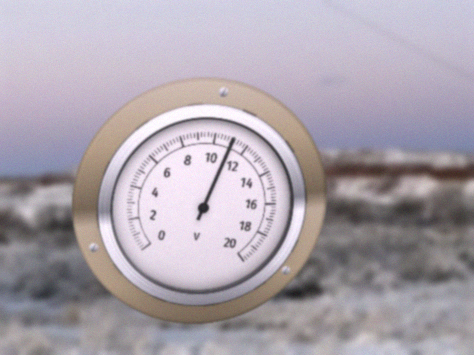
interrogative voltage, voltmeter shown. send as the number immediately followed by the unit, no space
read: 11V
